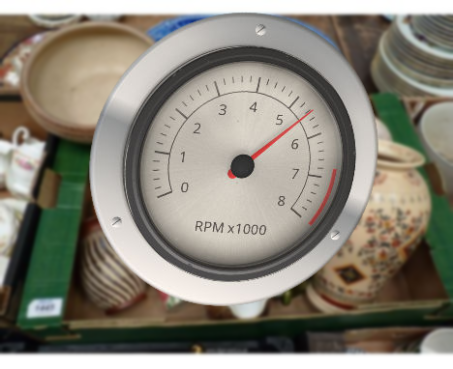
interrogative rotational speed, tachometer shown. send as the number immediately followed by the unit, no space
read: 5400rpm
